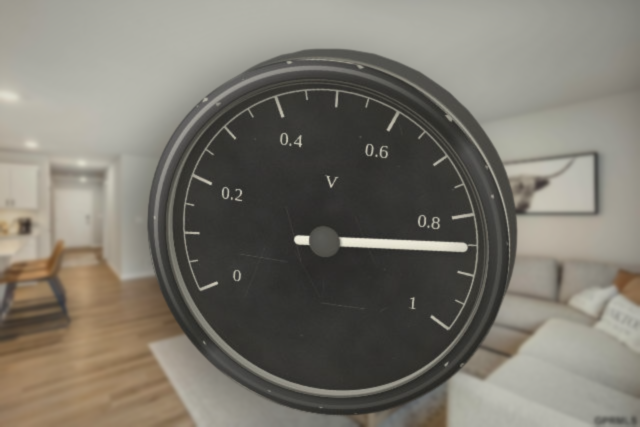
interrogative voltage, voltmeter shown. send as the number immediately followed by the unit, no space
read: 0.85V
